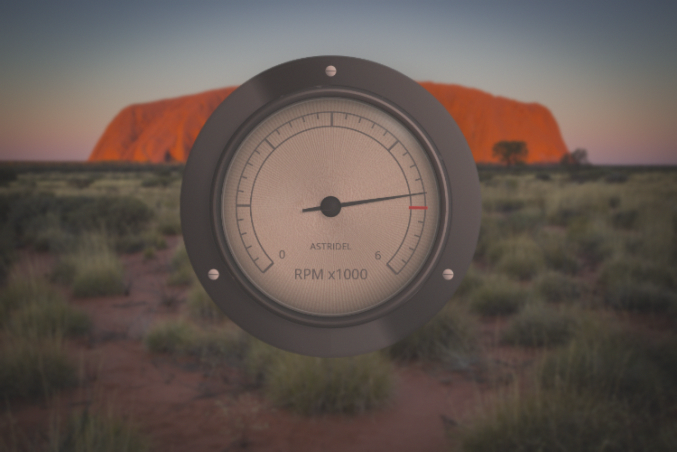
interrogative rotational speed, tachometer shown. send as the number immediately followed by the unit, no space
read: 4800rpm
